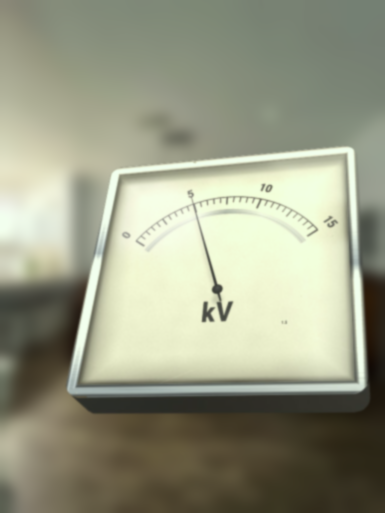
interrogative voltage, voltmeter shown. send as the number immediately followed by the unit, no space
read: 5kV
